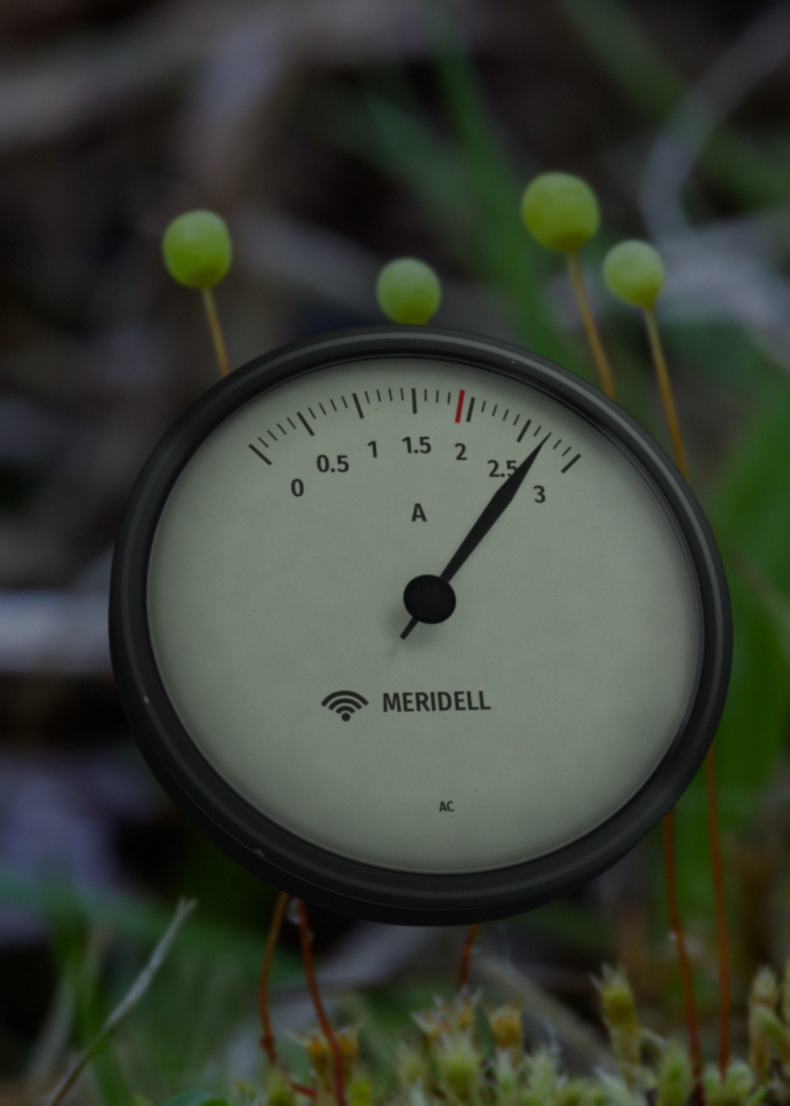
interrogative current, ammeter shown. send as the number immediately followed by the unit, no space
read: 2.7A
